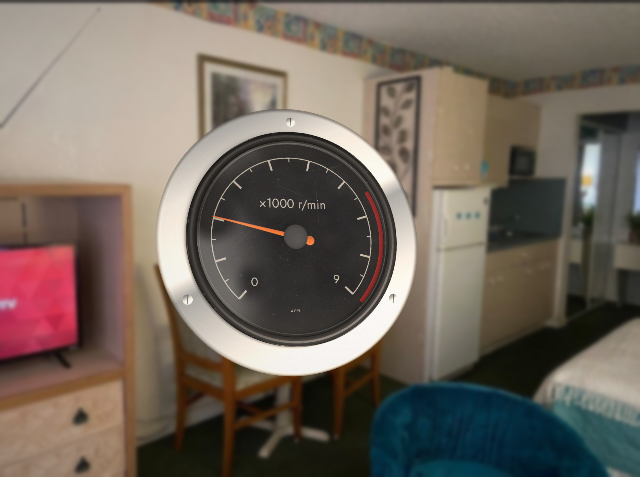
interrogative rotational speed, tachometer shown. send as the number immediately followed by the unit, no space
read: 2000rpm
